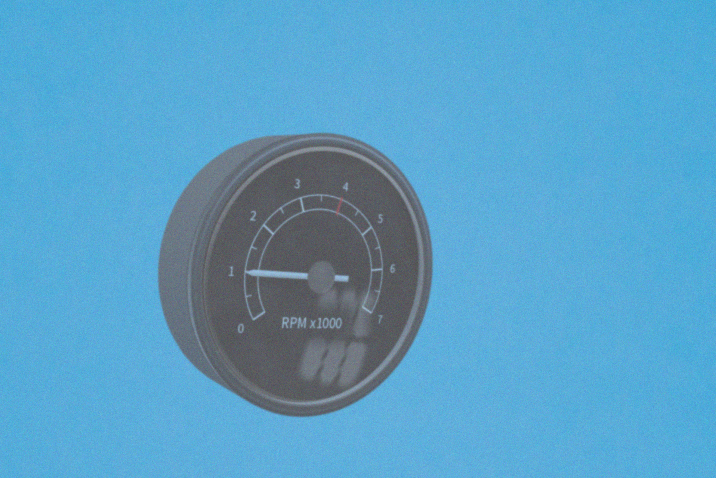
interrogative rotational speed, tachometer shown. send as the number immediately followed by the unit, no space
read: 1000rpm
